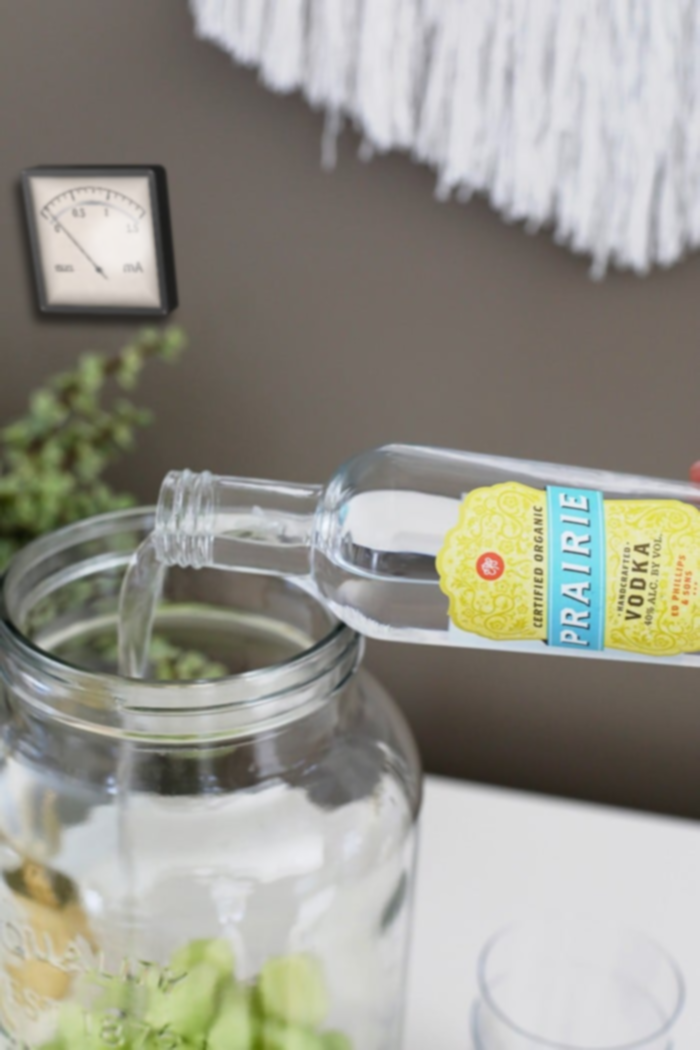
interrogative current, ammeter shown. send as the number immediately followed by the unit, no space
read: 0.1mA
